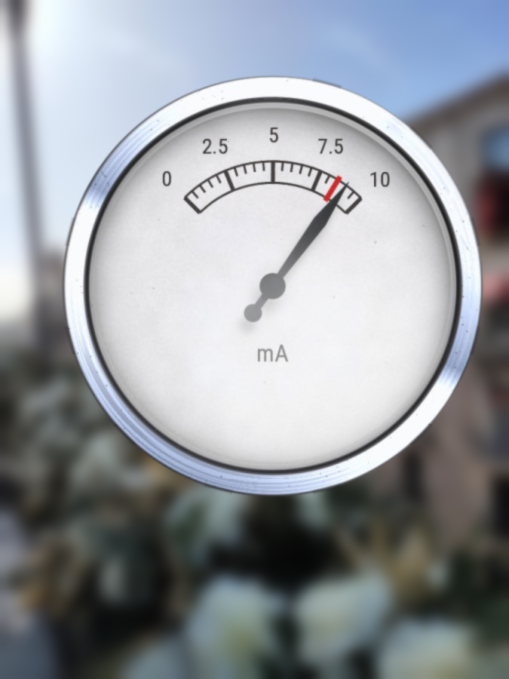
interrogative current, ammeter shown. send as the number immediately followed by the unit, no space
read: 9mA
